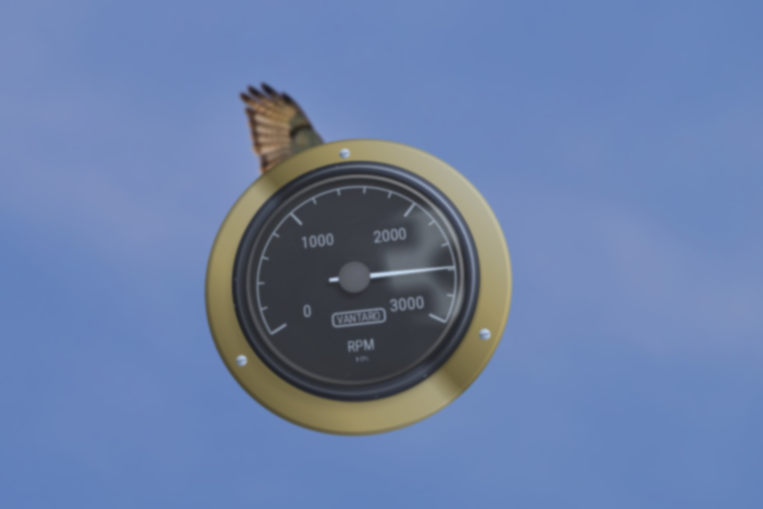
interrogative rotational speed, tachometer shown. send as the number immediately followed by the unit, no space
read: 2600rpm
